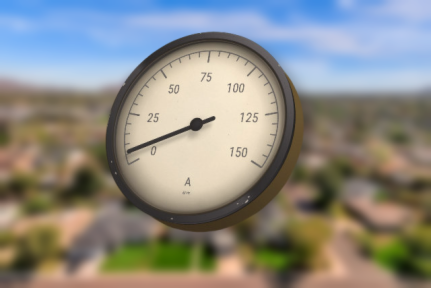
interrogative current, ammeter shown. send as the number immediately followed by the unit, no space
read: 5A
